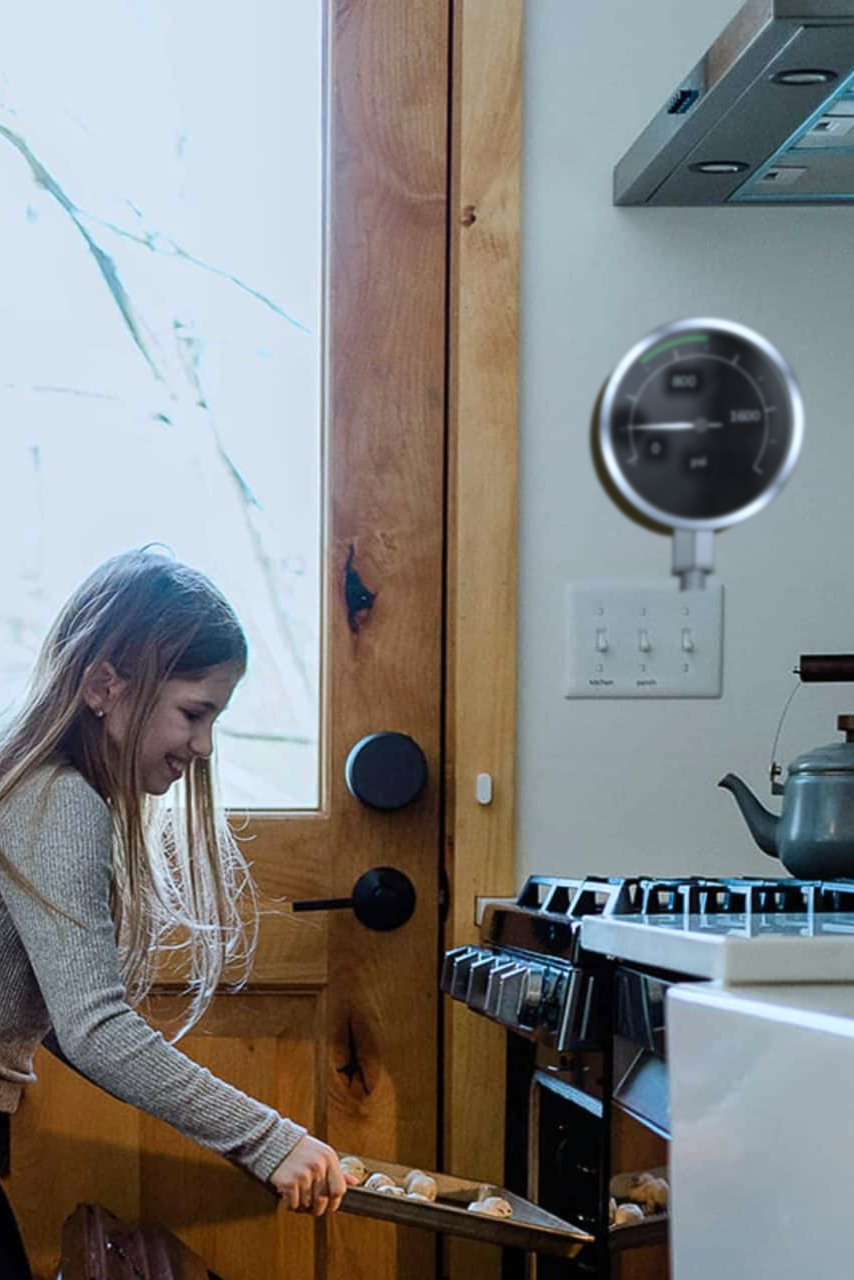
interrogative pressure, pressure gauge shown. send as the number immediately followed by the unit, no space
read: 200psi
